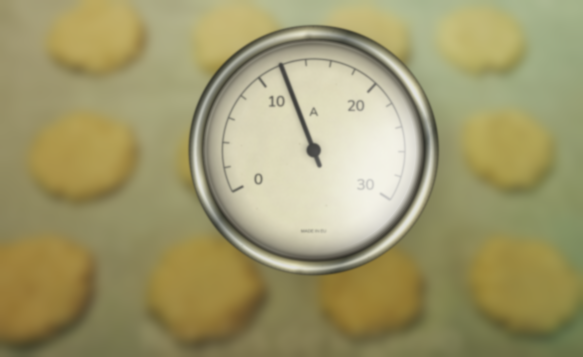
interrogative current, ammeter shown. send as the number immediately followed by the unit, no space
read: 12A
